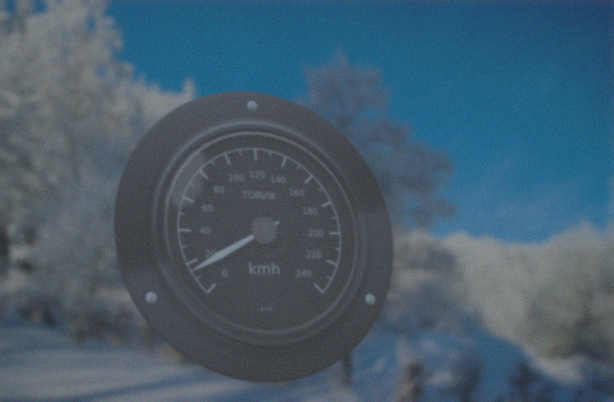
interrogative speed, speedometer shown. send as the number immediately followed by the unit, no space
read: 15km/h
